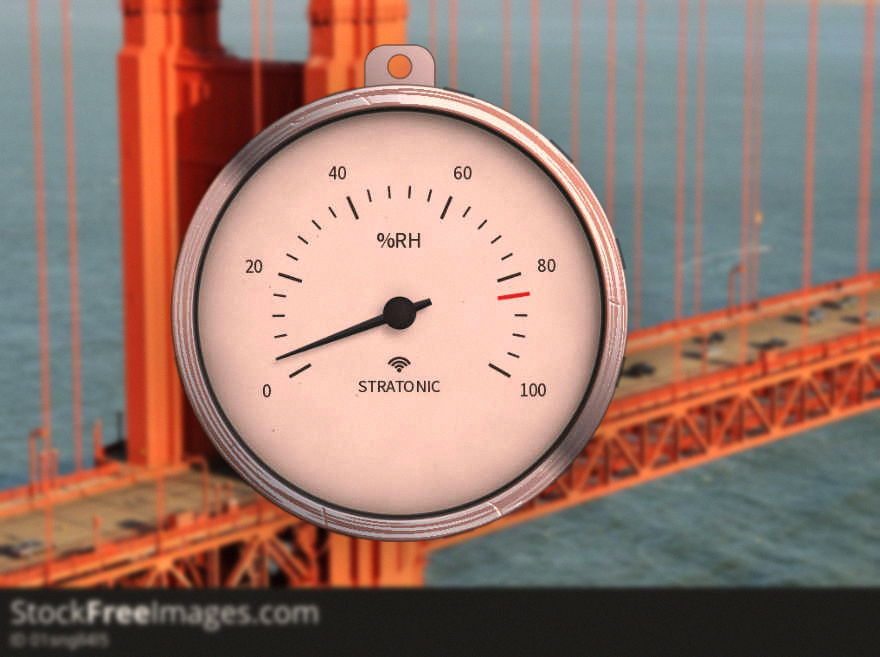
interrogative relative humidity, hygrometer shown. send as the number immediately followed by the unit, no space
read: 4%
